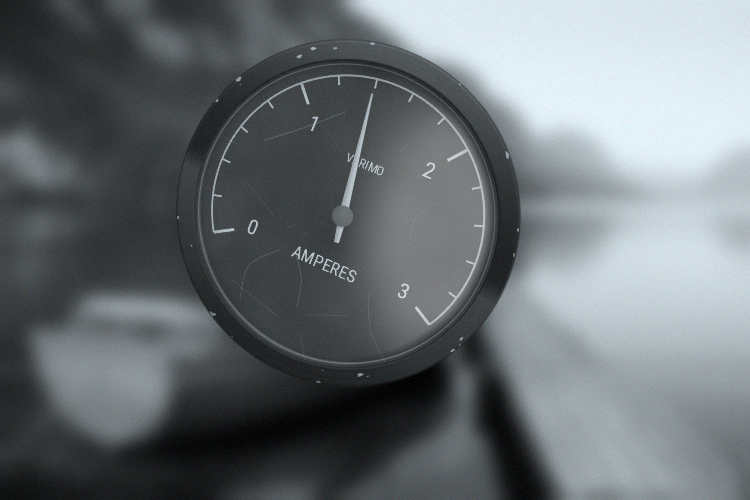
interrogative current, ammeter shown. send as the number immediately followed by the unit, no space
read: 1.4A
